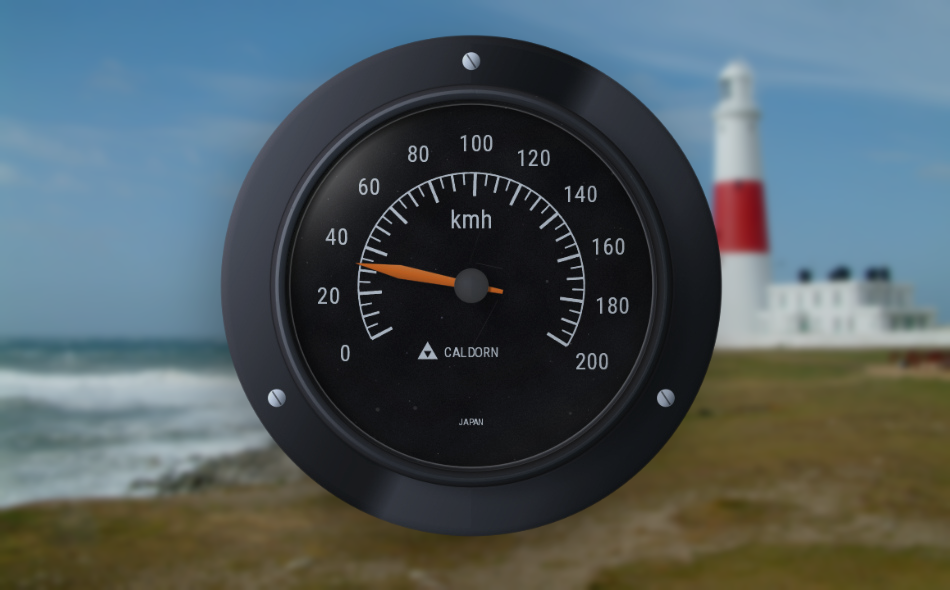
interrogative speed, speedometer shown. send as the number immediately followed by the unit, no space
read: 32.5km/h
